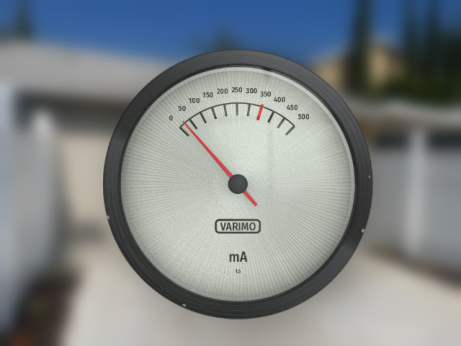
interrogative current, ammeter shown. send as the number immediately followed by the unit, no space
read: 25mA
